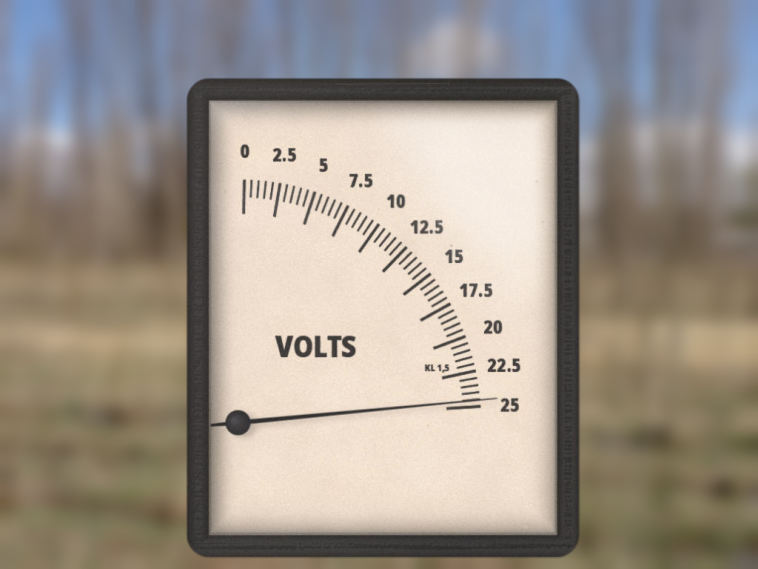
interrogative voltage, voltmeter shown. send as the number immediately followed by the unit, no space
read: 24.5V
